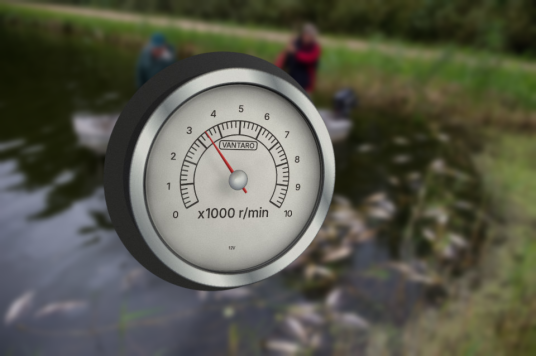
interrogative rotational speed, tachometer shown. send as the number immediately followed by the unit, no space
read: 3400rpm
